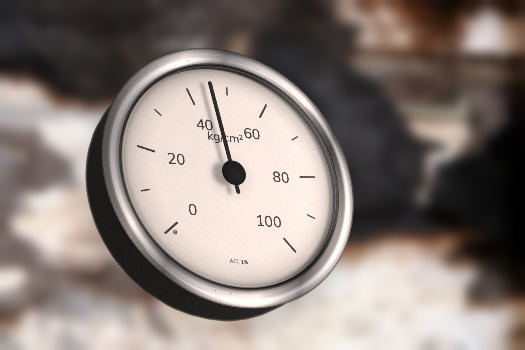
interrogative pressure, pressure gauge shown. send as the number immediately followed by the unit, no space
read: 45kg/cm²
